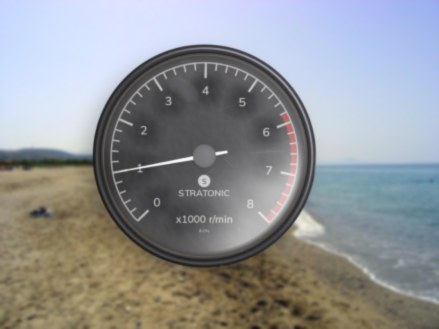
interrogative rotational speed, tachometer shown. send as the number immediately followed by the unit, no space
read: 1000rpm
